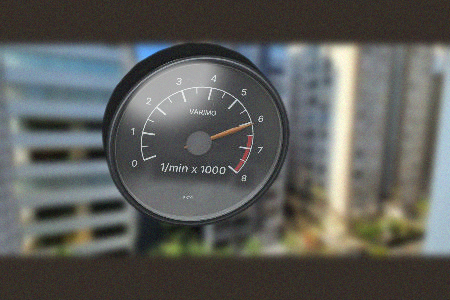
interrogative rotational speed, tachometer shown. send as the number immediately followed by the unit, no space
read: 6000rpm
